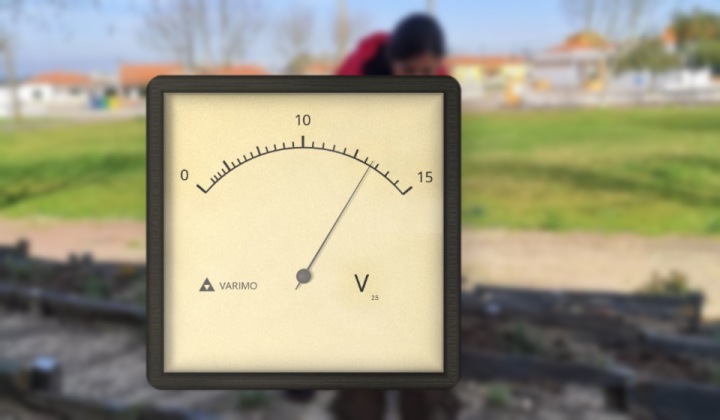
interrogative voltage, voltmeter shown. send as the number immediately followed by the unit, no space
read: 13.25V
